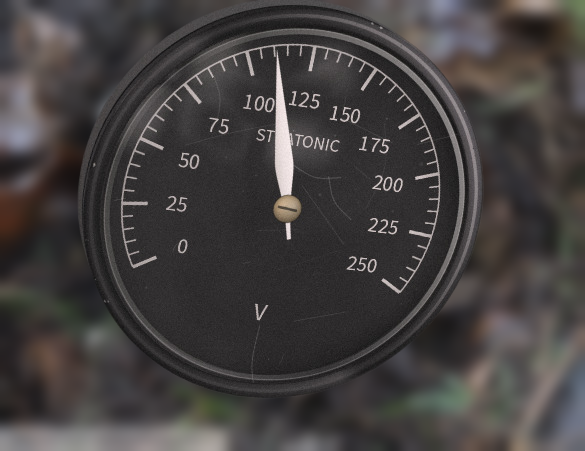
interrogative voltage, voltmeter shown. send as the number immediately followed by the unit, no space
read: 110V
